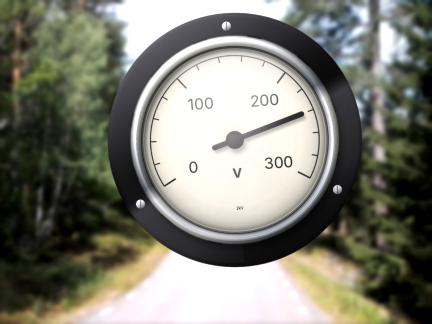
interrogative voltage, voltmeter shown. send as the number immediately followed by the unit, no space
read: 240V
